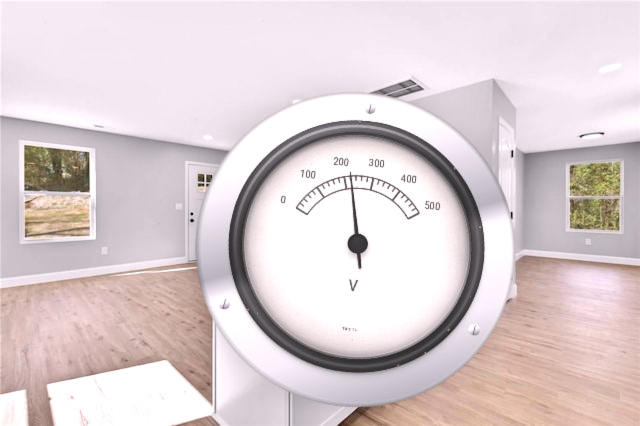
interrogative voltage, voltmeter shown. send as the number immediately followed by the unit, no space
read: 220V
